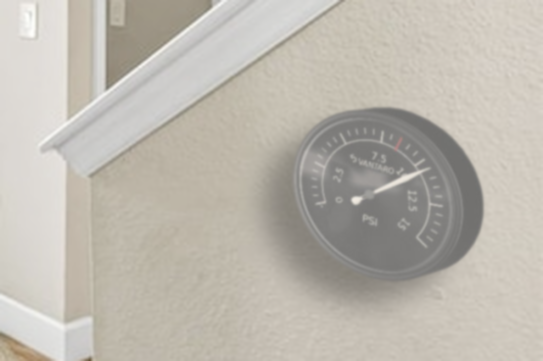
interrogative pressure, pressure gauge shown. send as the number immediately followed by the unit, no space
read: 10.5psi
